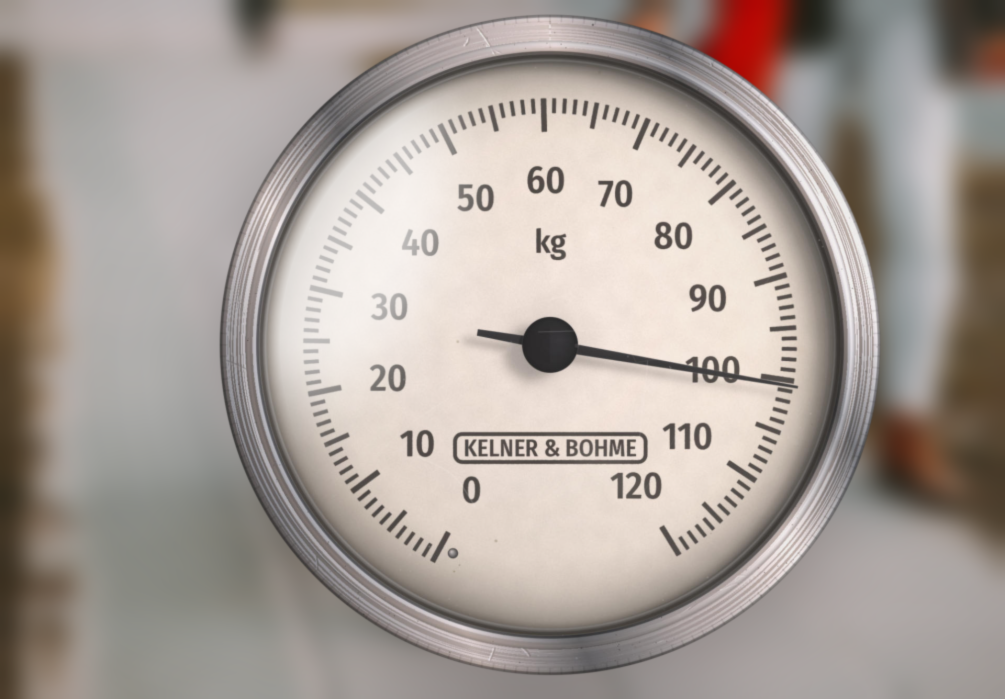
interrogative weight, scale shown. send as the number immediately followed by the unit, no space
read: 100.5kg
